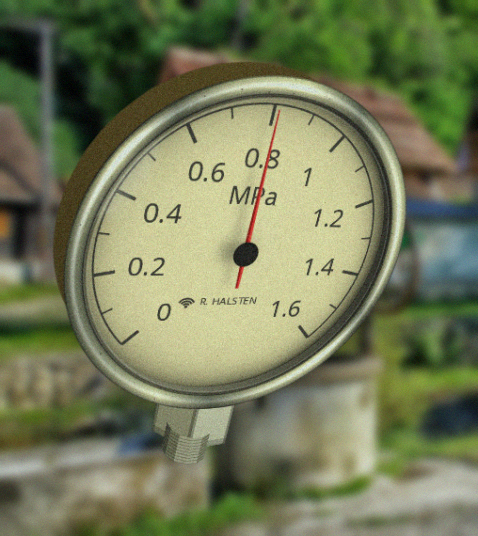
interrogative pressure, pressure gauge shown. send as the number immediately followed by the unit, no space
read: 0.8MPa
